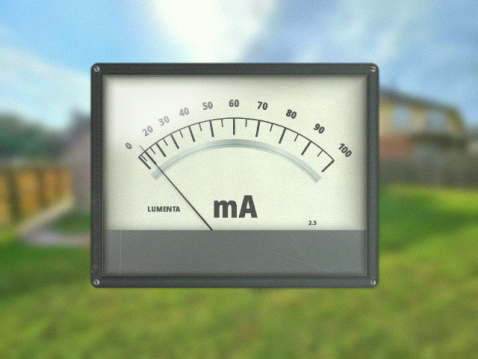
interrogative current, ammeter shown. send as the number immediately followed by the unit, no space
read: 10mA
